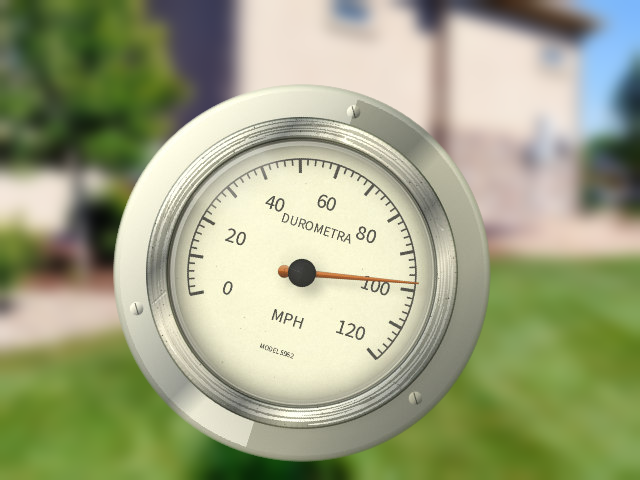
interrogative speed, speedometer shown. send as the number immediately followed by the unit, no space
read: 98mph
